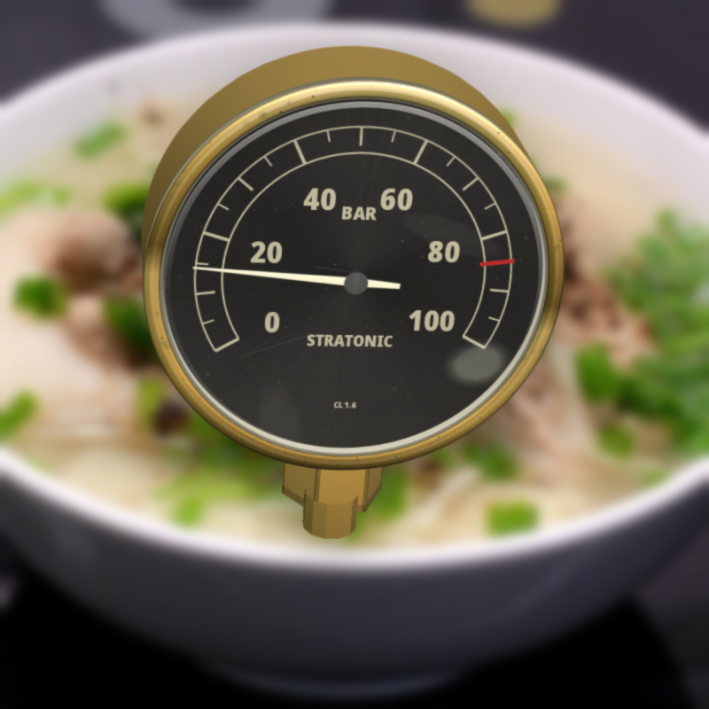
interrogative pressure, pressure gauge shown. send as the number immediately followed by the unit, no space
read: 15bar
